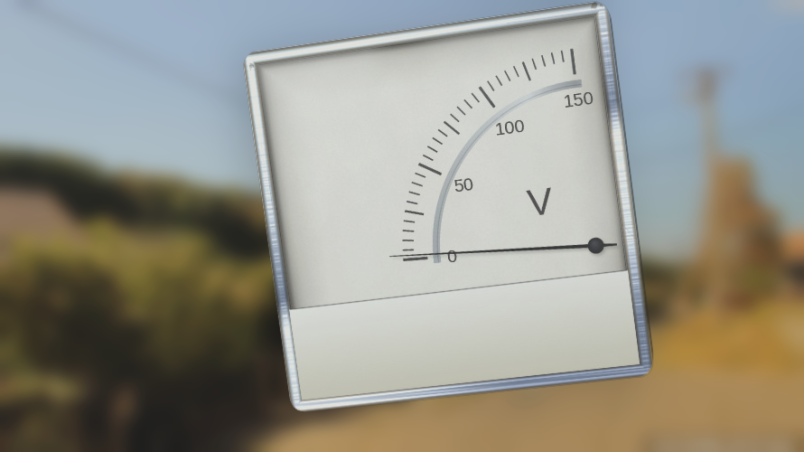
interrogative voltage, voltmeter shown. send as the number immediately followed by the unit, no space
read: 2.5V
